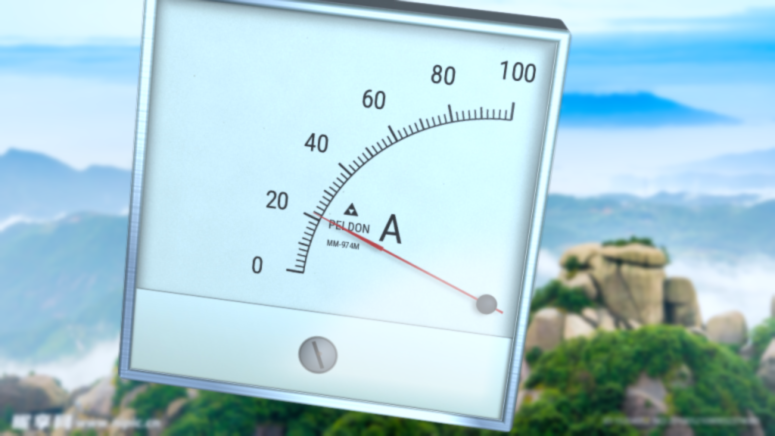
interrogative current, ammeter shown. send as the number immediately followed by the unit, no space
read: 22A
